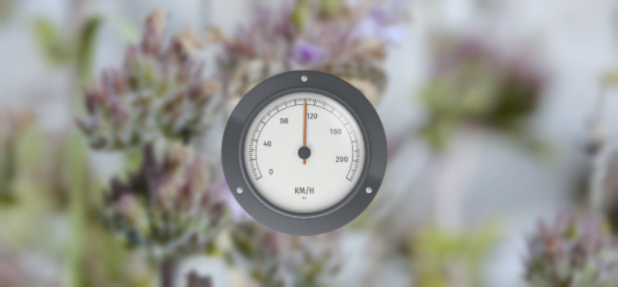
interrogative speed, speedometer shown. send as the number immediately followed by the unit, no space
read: 110km/h
